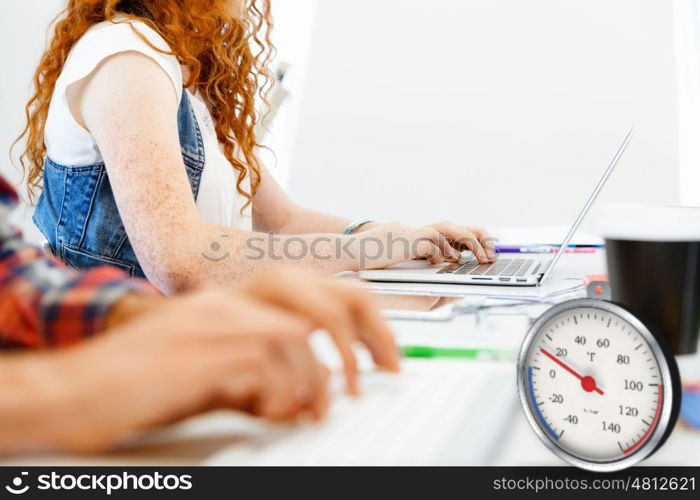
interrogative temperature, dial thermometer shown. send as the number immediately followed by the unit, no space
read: 12°F
